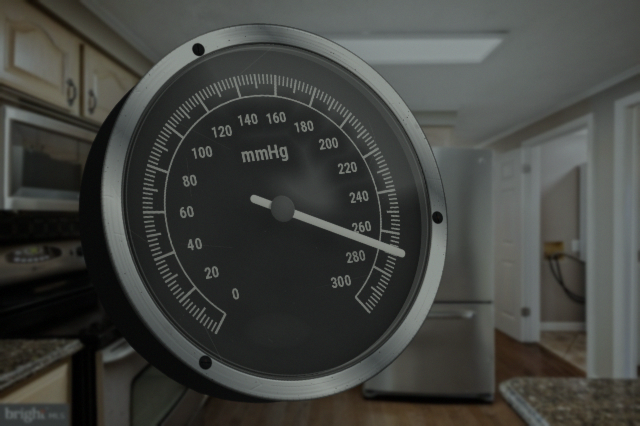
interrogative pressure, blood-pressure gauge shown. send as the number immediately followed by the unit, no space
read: 270mmHg
